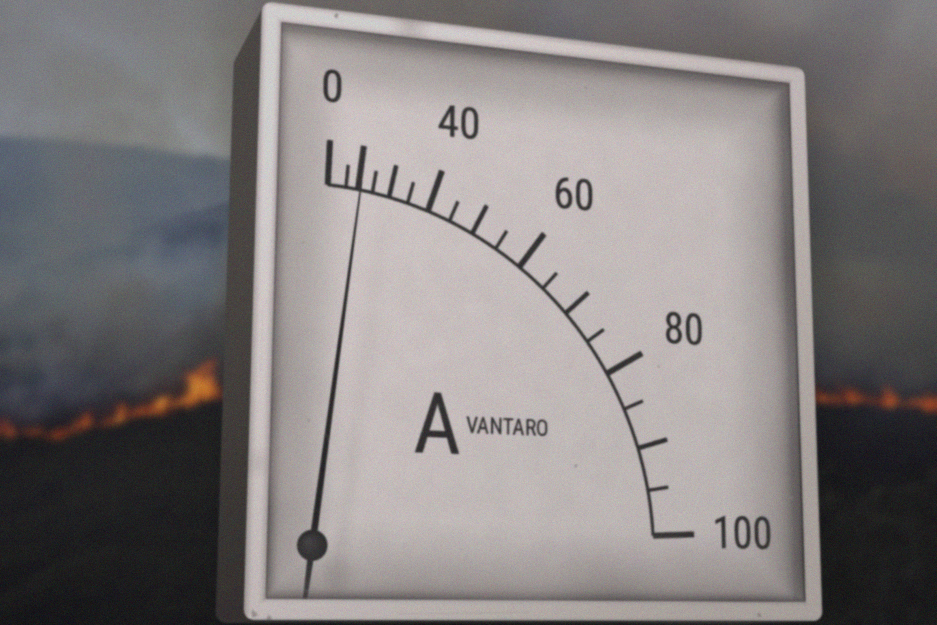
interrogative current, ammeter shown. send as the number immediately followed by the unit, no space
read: 20A
